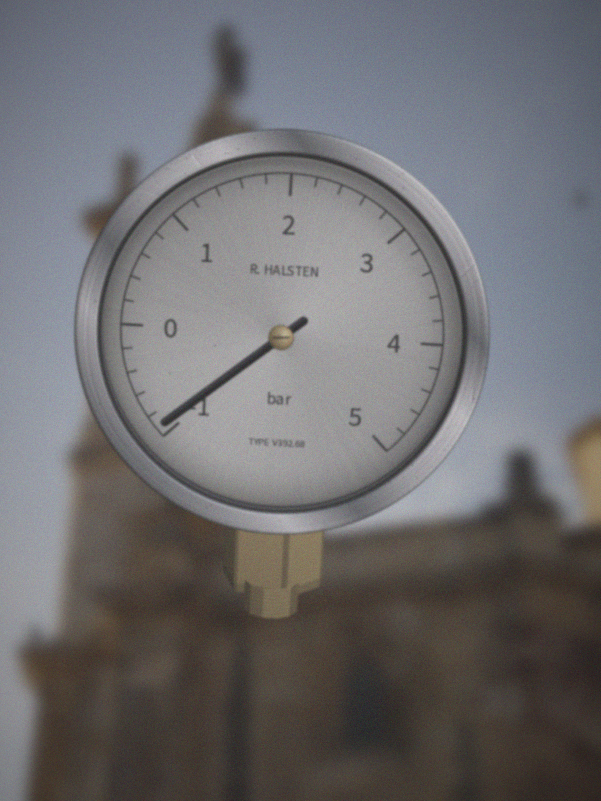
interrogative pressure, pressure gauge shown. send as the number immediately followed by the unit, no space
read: -0.9bar
